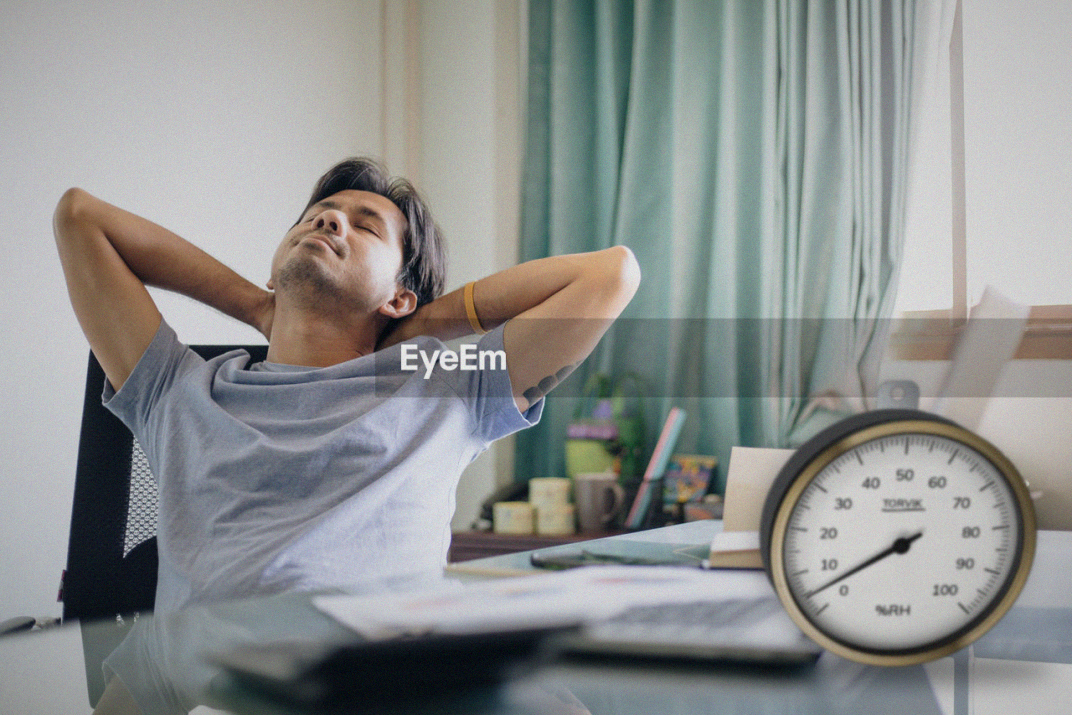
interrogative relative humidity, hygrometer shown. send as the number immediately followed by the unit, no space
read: 5%
